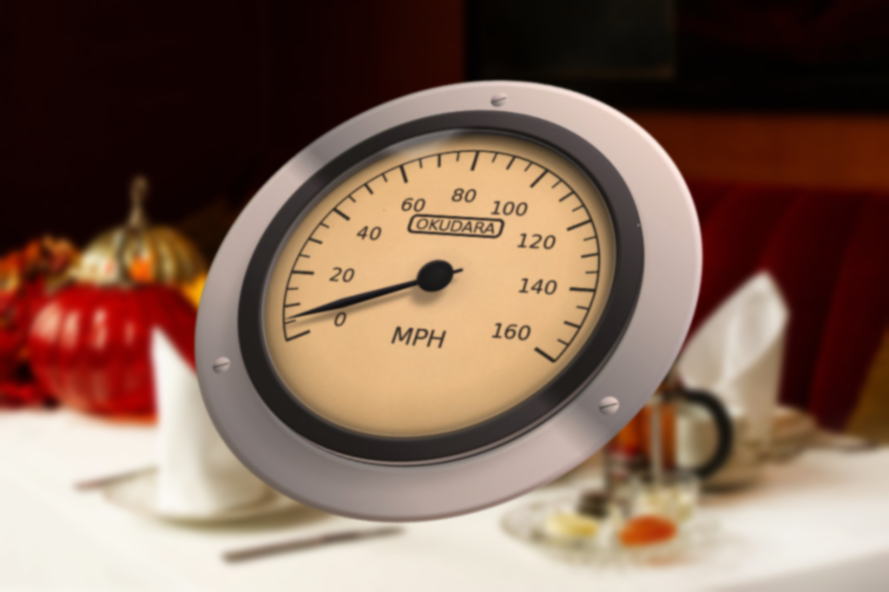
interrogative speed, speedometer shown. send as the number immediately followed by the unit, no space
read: 5mph
